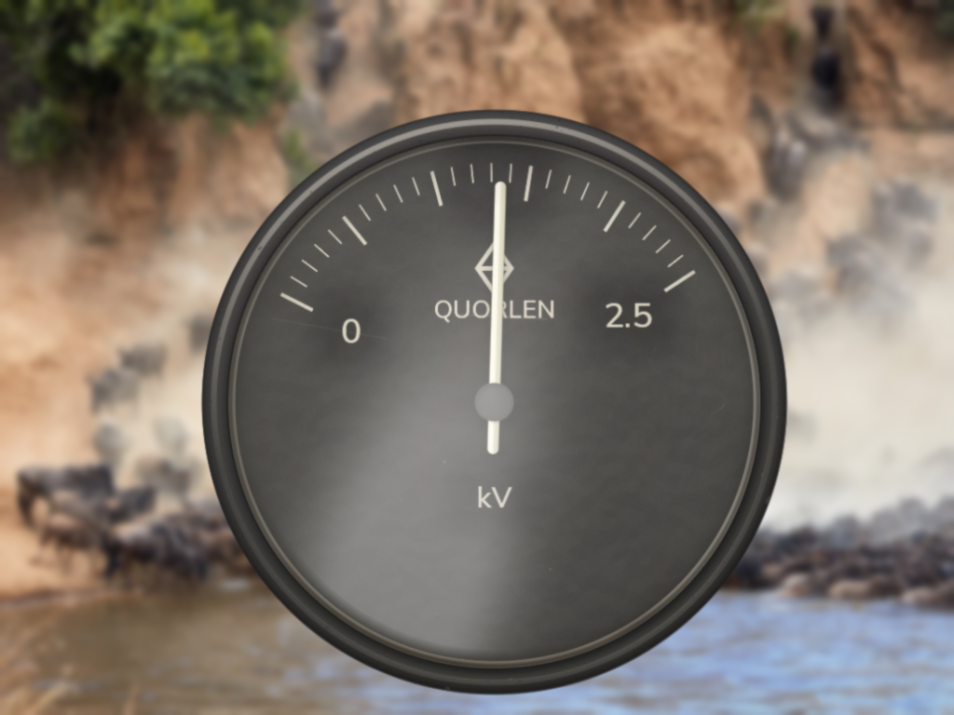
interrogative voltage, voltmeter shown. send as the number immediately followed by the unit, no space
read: 1.35kV
